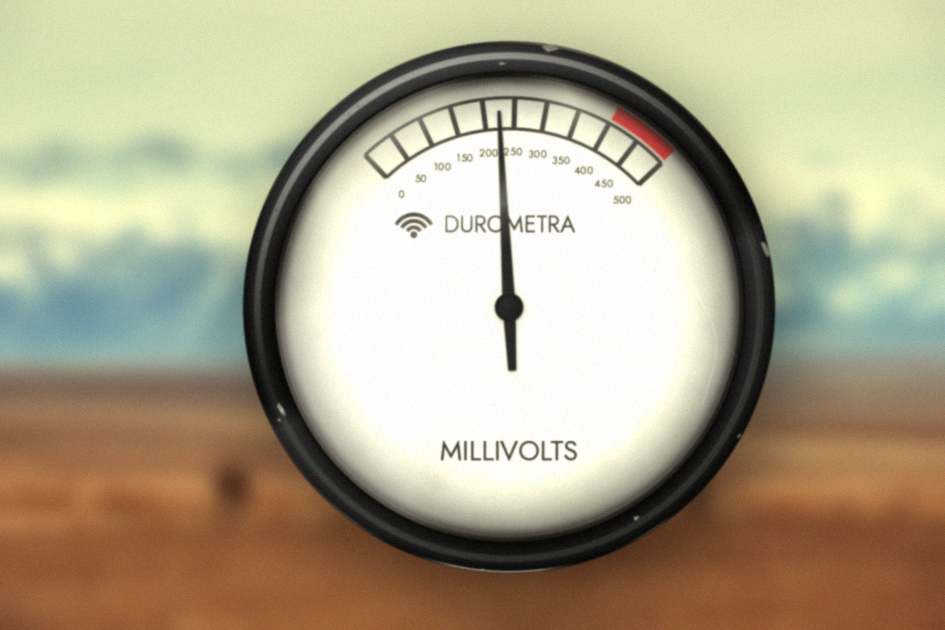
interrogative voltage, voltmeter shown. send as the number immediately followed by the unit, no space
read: 225mV
